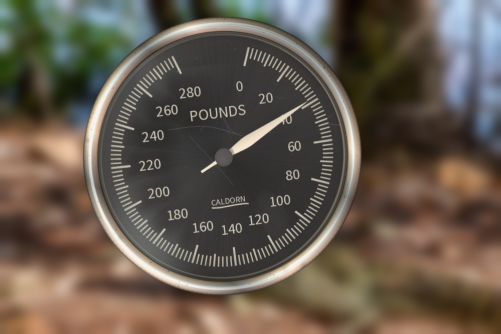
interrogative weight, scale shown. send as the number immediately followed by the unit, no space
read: 38lb
